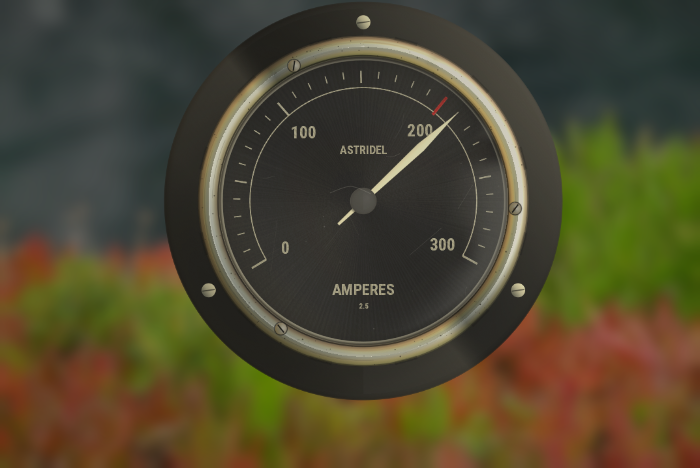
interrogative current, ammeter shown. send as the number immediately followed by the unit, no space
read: 210A
